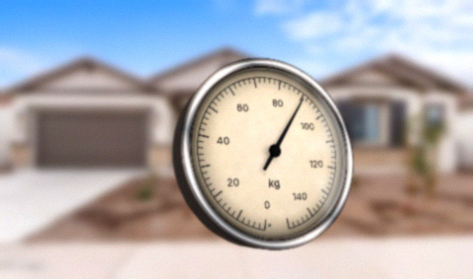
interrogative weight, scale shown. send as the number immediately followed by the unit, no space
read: 90kg
